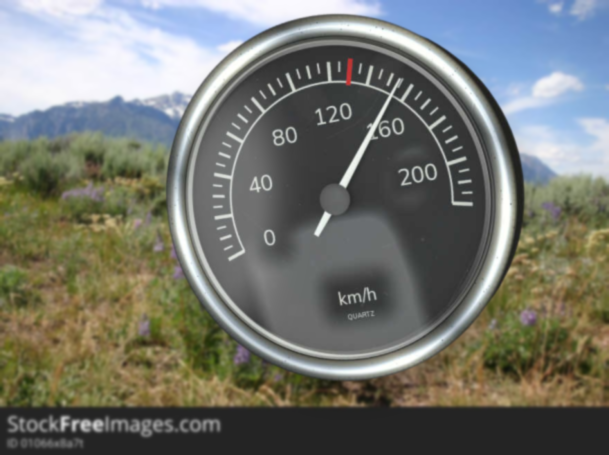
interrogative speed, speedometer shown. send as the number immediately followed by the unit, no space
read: 155km/h
